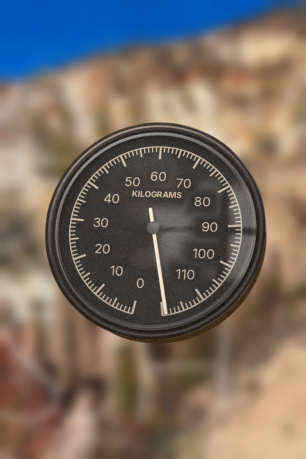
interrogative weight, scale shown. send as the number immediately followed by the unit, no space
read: 119kg
